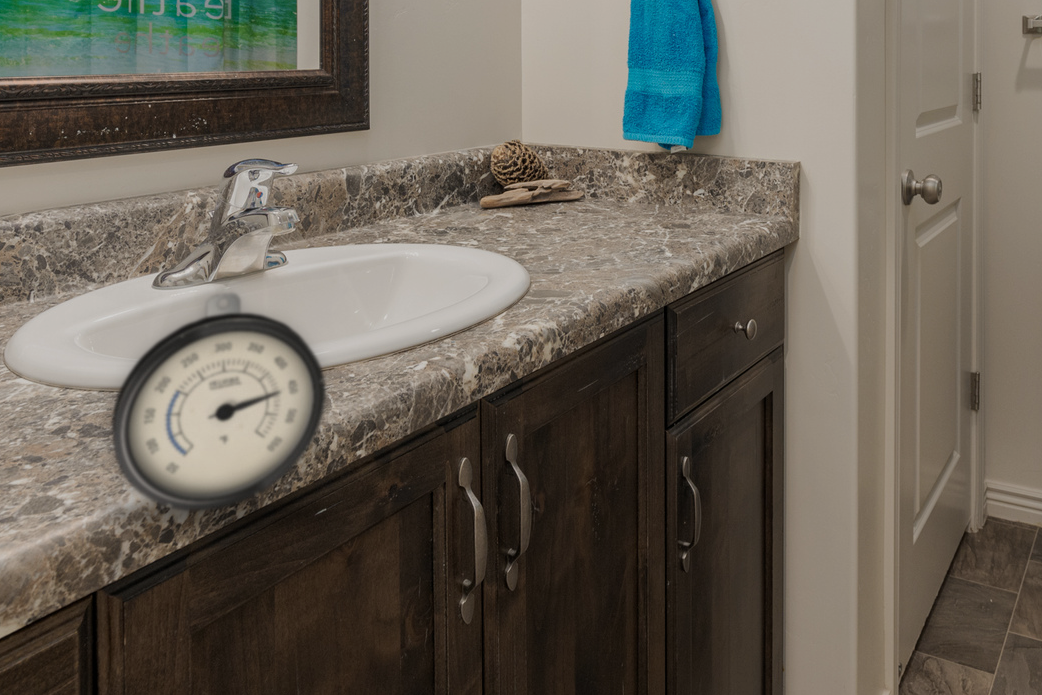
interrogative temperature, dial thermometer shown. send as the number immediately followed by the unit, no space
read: 450°F
